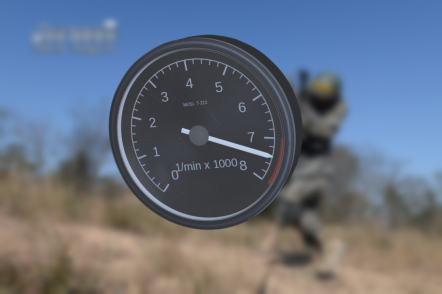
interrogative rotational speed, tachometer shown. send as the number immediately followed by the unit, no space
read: 7400rpm
